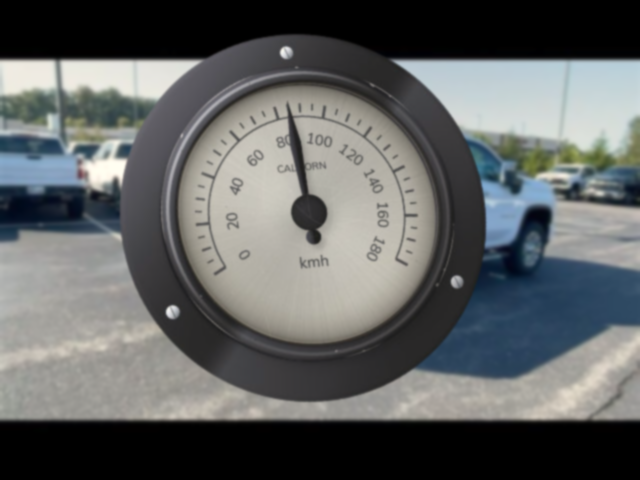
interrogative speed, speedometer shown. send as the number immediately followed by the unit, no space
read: 85km/h
